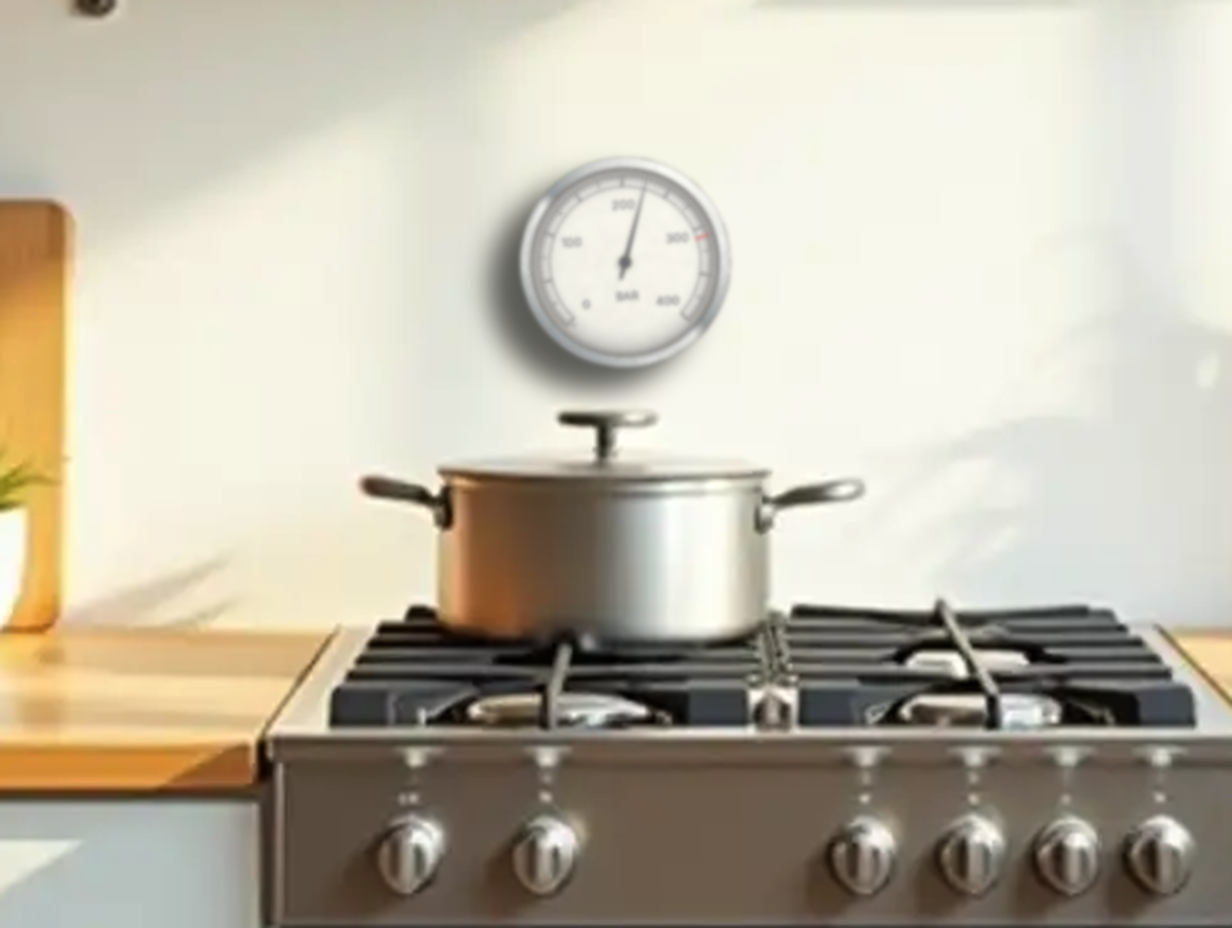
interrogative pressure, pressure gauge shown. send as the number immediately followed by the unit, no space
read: 225bar
